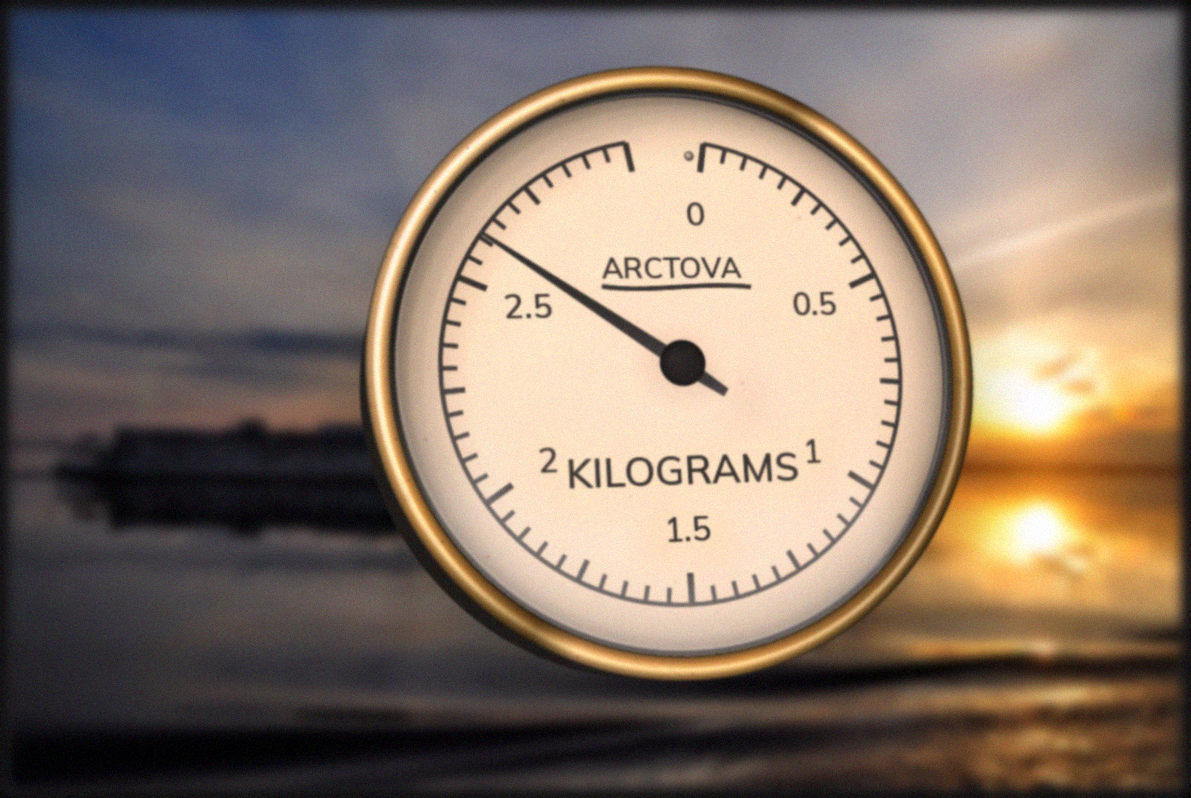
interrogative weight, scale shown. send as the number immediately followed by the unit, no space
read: 2.6kg
